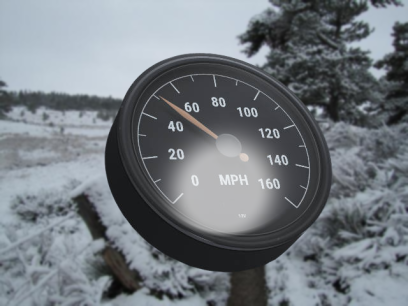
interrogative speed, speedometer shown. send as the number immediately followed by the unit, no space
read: 50mph
